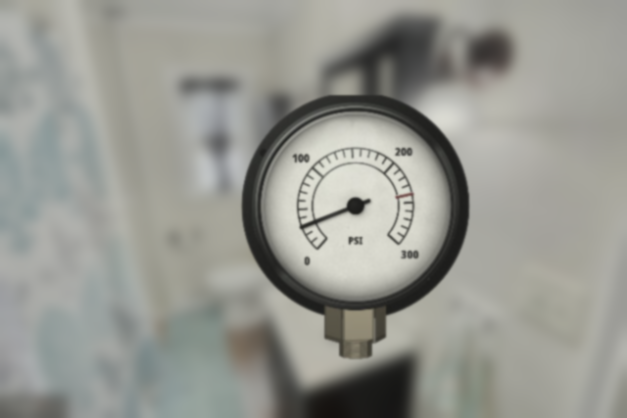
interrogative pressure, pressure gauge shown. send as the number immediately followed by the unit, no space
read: 30psi
